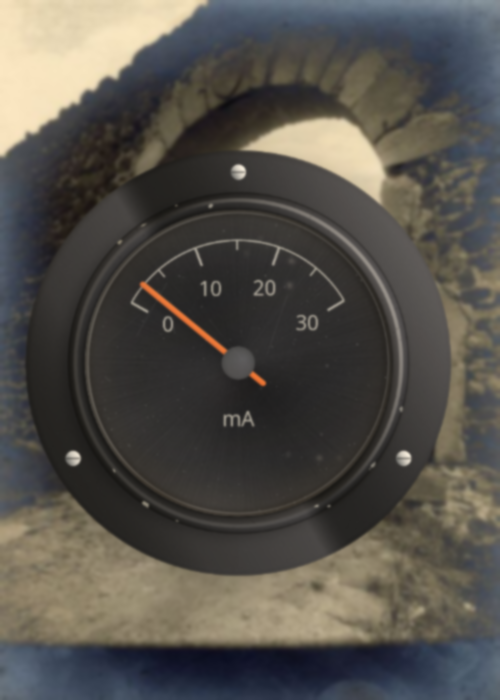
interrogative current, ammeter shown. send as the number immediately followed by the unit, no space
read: 2.5mA
